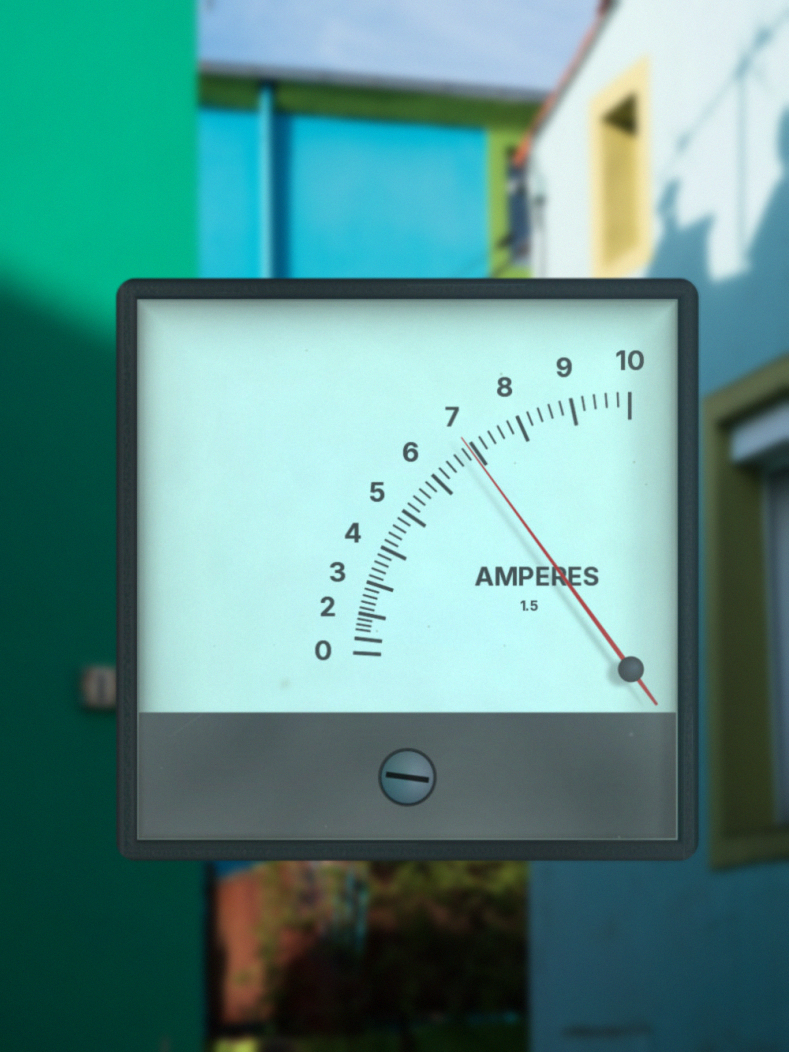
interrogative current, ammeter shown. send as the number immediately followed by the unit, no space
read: 6.9A
